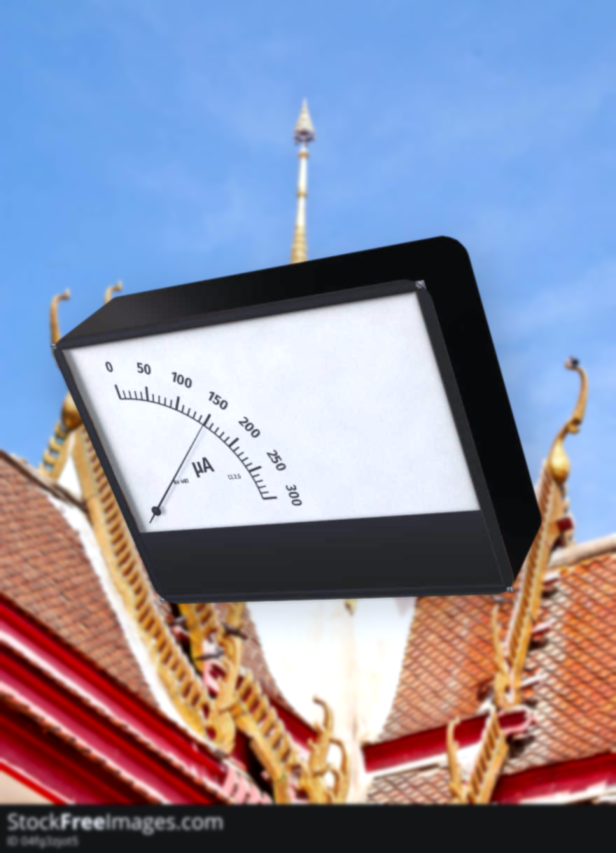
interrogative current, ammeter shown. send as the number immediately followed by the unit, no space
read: 150µA
